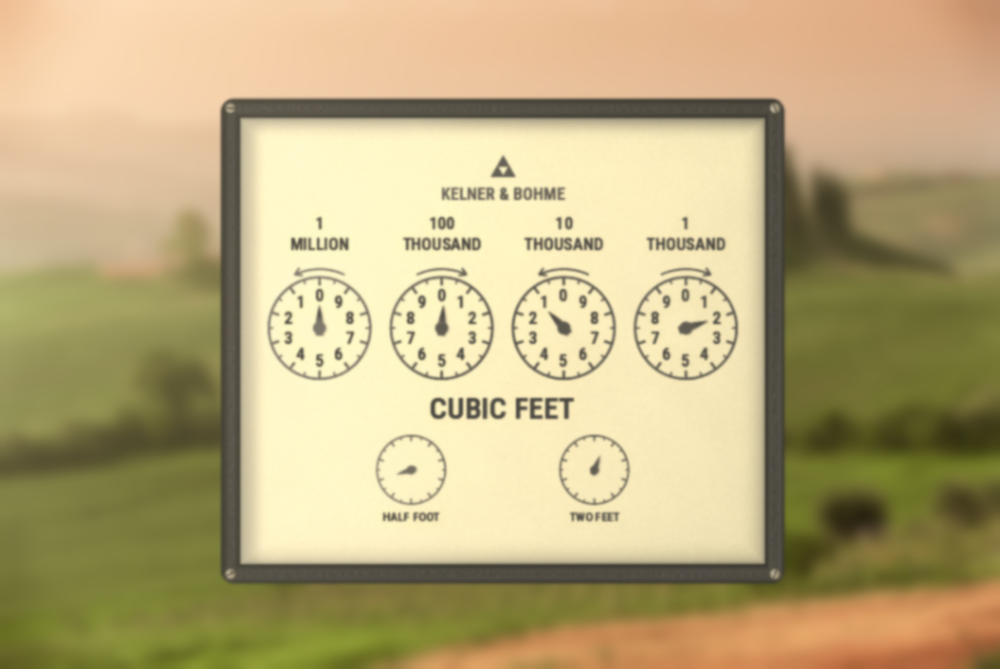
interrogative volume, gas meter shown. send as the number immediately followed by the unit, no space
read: 1200ft³
